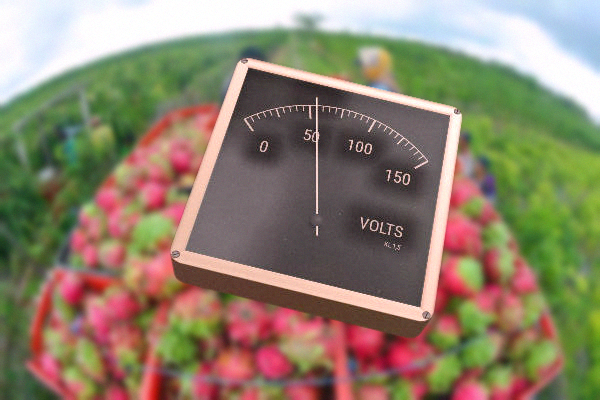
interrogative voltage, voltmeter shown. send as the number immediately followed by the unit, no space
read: 55V
